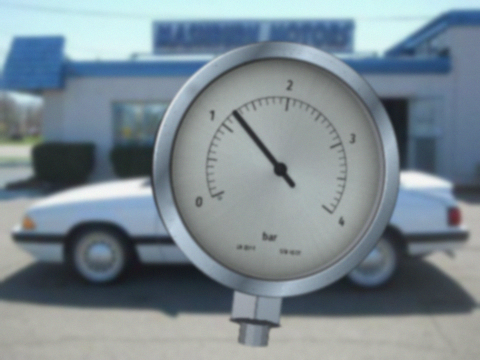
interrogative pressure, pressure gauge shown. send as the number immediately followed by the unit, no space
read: 1.2bar
